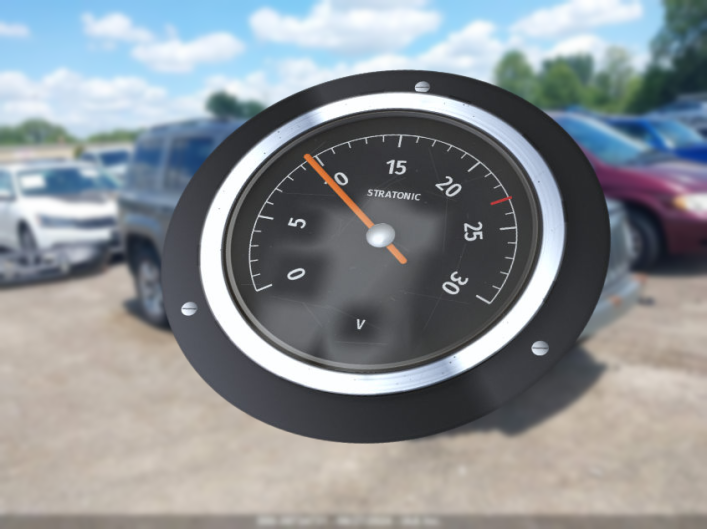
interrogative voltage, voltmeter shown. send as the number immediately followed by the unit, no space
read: 9.5V
